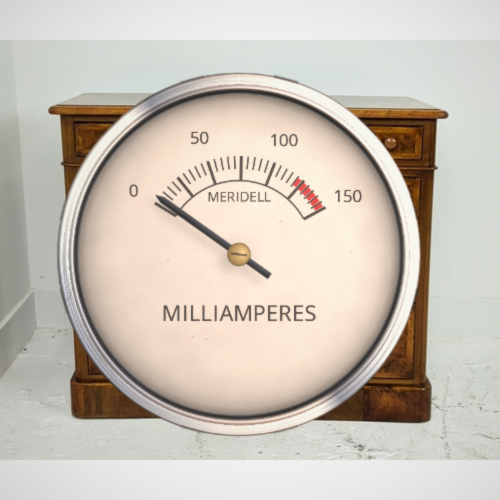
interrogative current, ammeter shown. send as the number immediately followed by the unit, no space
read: 5mA
